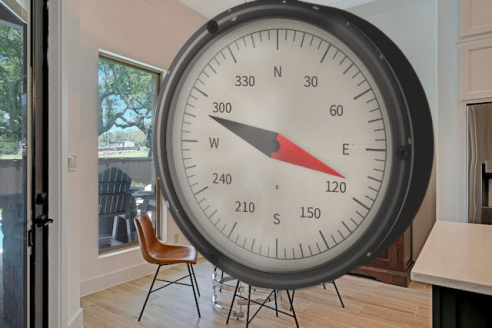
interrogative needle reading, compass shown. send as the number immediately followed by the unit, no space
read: 110°
